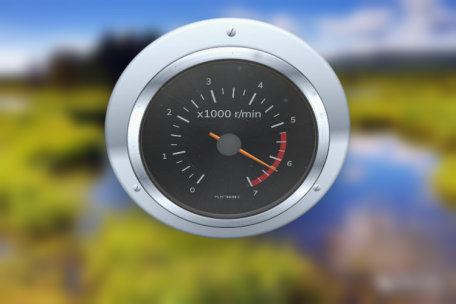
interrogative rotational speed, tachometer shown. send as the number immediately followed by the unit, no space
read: 6250rpm
